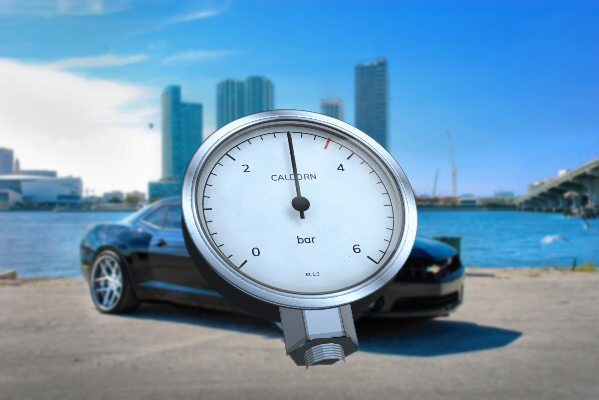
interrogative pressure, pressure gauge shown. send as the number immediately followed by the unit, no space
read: 3bar
